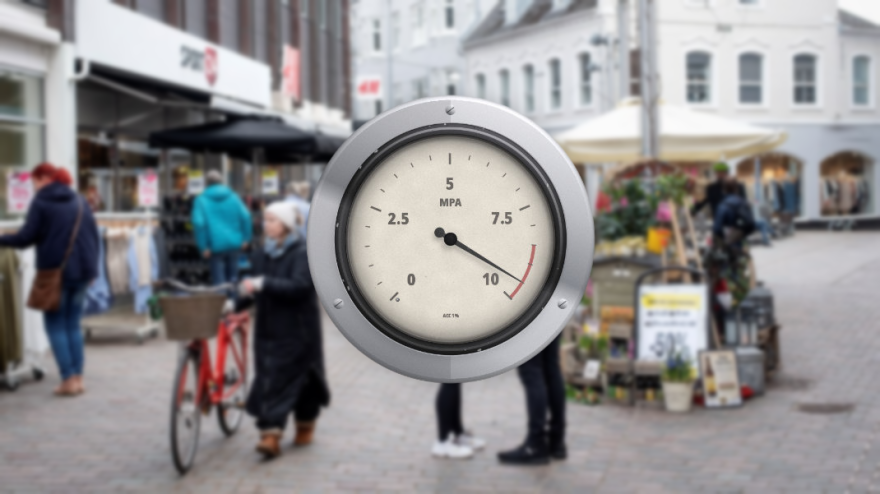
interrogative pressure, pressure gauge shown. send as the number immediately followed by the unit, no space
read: 9.5MPa
